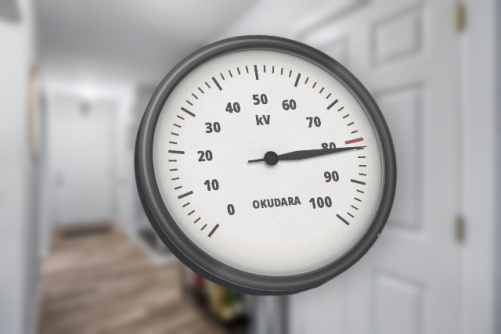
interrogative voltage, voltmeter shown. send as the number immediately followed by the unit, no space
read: 82kV
